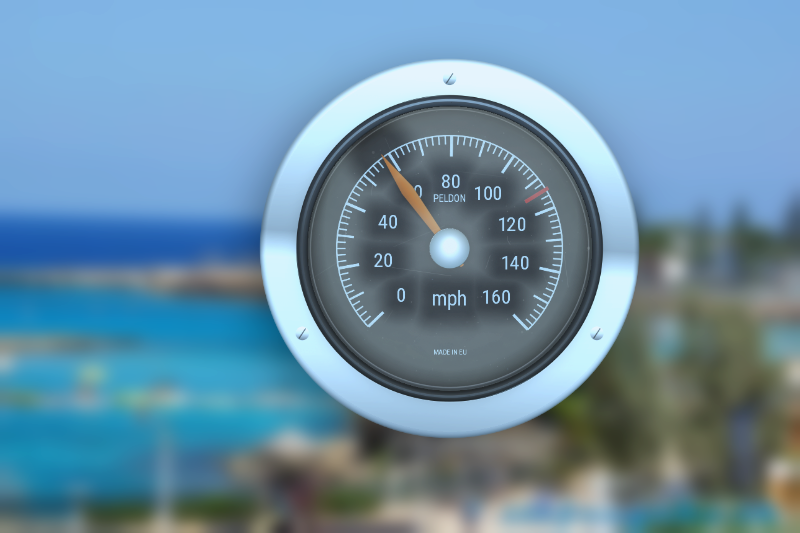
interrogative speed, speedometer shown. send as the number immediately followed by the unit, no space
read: 58mph
